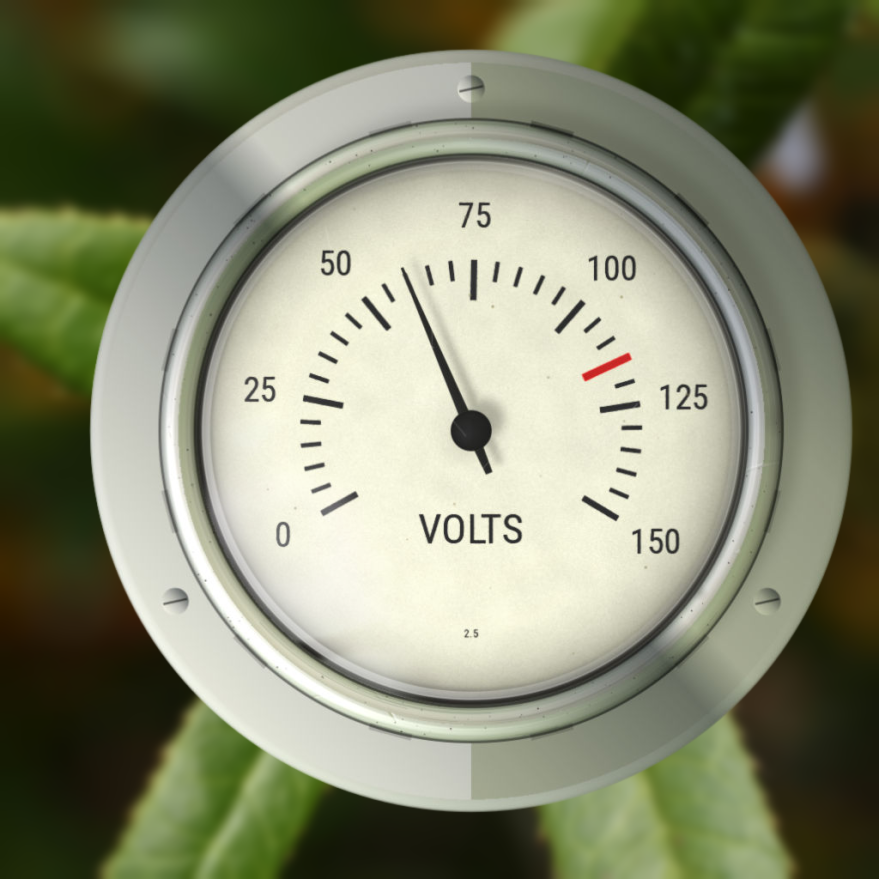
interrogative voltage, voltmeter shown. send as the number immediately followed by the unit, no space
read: 60V
